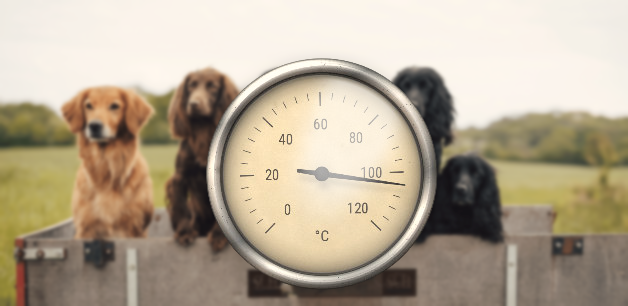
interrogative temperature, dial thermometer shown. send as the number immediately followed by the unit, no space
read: 104°C
